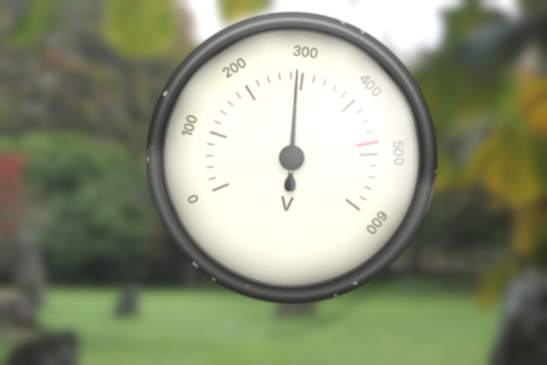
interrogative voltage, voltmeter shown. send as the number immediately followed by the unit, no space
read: 290V
